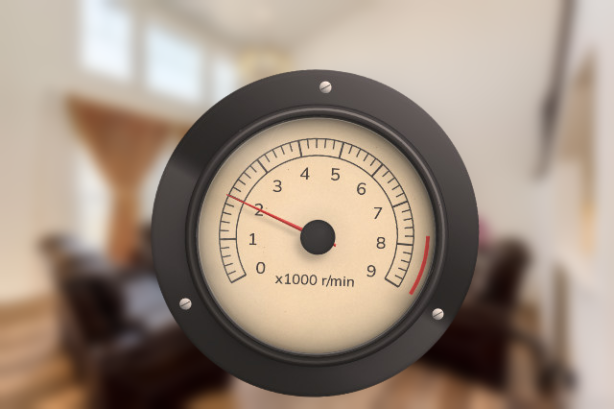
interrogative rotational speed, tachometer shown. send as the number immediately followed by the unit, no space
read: 2000rpm
